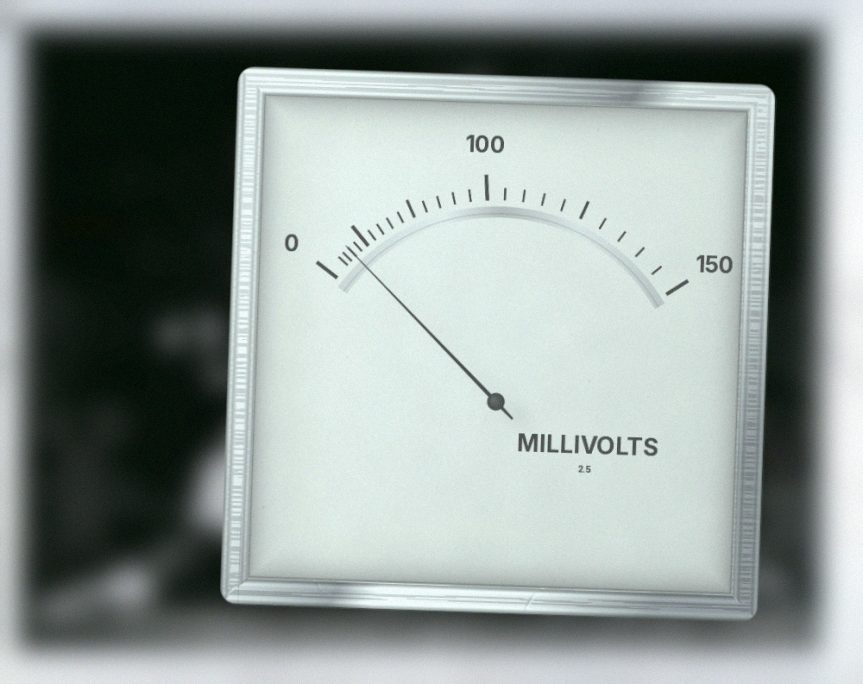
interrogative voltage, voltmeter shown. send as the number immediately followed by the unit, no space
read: 40mV
